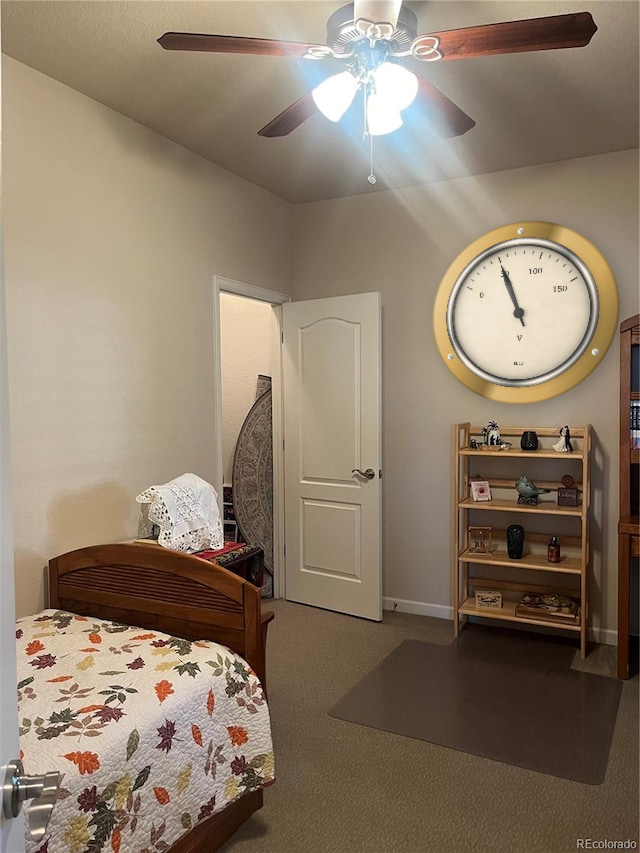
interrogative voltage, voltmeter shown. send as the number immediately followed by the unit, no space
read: 50V
